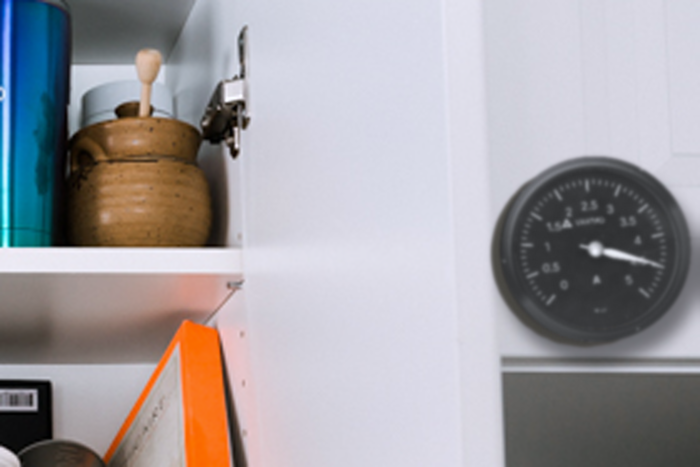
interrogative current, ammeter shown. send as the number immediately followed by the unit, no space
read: 4.5A
